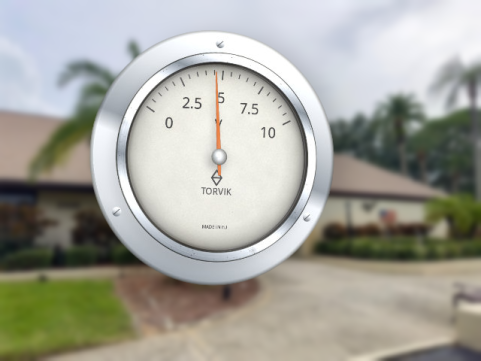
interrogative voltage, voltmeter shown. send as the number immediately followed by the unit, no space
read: 4.5V
